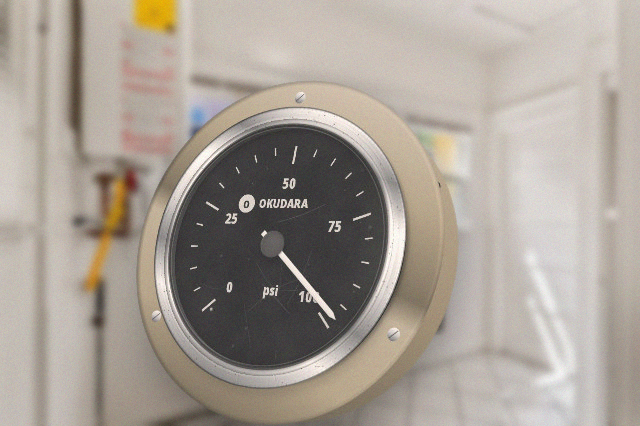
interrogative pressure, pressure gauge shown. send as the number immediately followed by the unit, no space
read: 97.5psi
